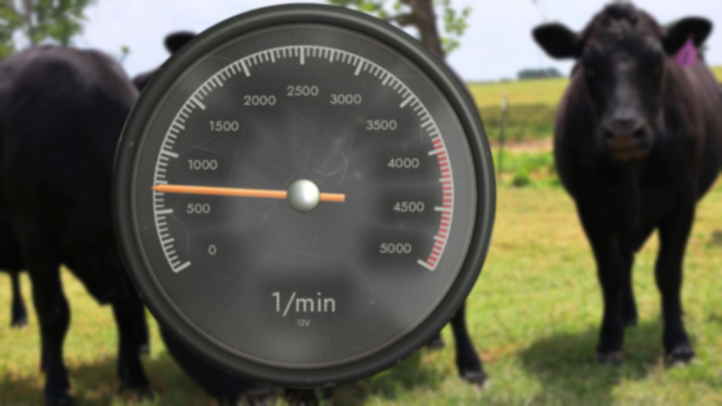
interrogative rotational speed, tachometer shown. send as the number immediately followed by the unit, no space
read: 700rpm
